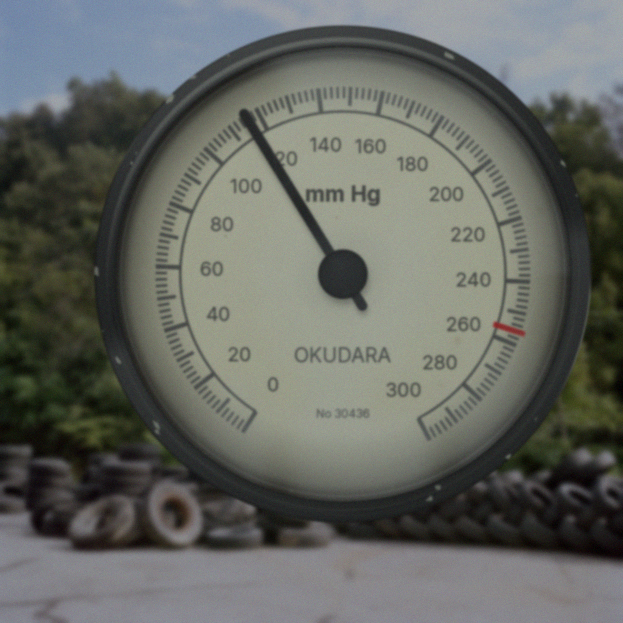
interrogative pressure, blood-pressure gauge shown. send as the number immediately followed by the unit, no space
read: 116mmHg
